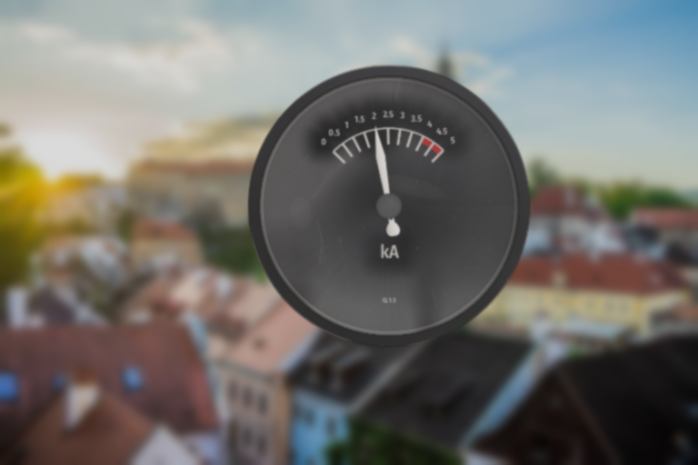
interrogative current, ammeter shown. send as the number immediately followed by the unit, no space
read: 2kA
